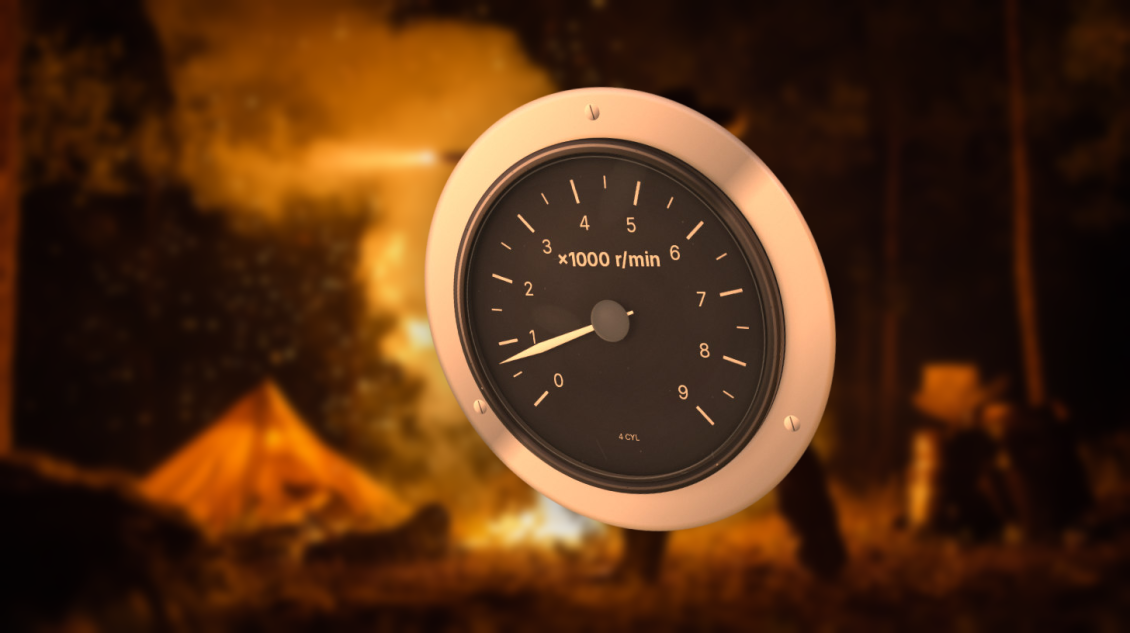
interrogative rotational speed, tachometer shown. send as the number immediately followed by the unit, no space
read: 750rpm
